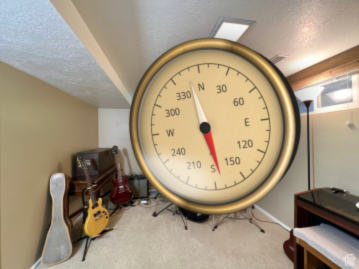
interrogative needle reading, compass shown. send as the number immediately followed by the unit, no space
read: 170°
